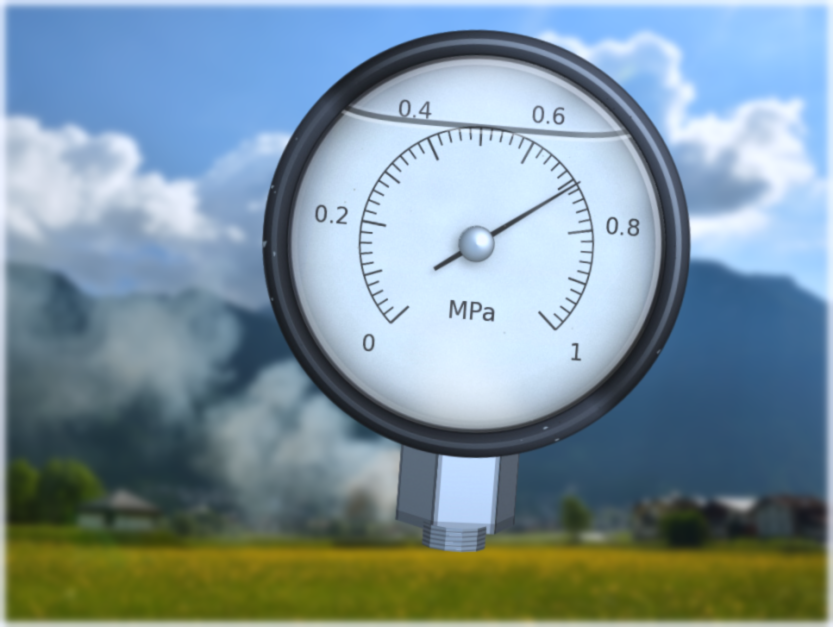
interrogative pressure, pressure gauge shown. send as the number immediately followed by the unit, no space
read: 0.71MPa
